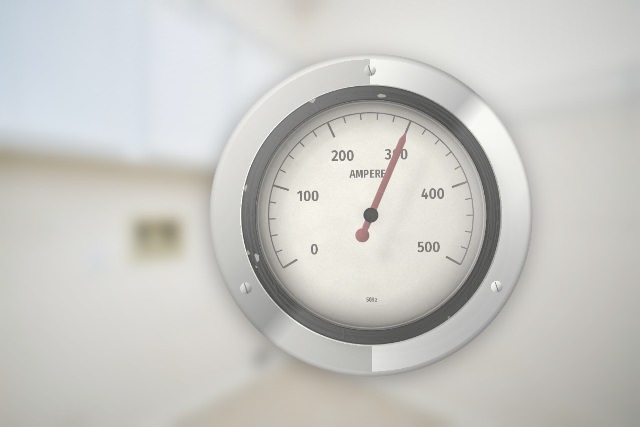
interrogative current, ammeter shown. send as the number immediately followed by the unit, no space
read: 300A
